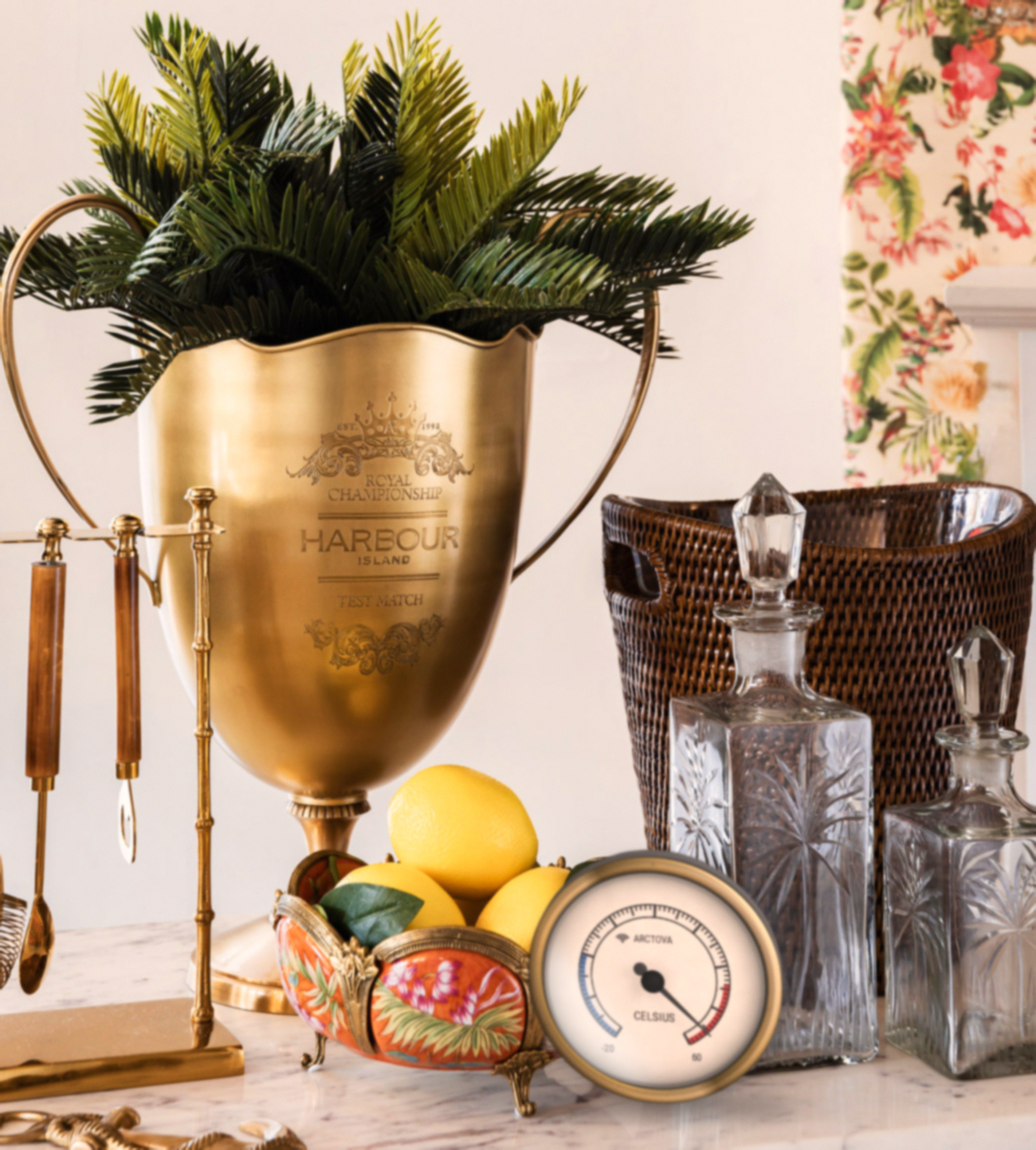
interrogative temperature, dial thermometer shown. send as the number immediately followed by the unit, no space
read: 55°C
